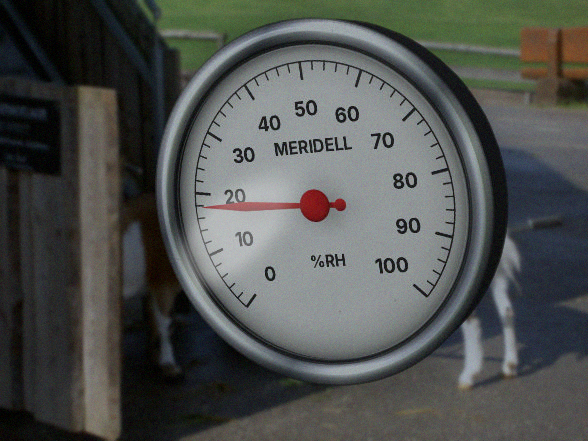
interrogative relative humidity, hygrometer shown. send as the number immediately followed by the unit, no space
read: 18%
